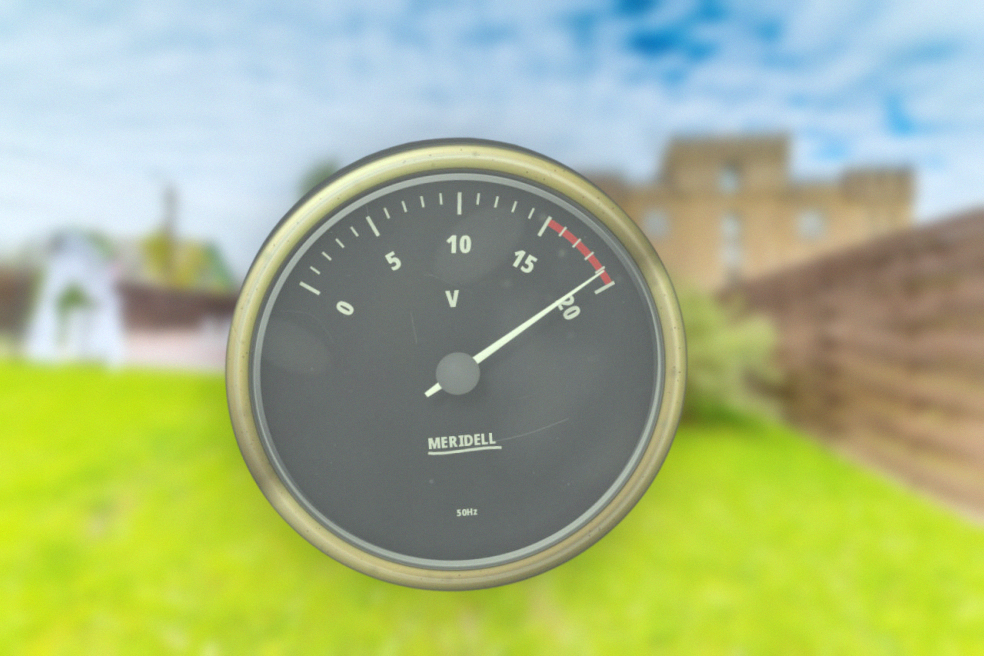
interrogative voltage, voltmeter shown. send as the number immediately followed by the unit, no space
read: 19V
